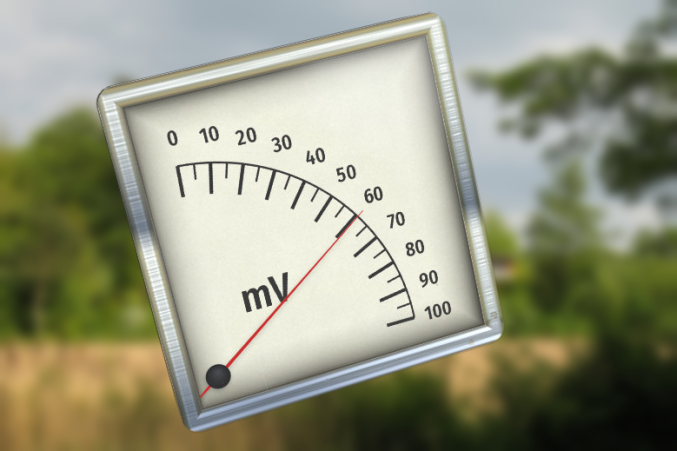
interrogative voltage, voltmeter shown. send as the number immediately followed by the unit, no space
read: 60mV
